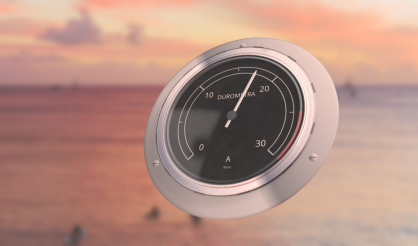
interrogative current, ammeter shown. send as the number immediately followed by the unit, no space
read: 17.5A
